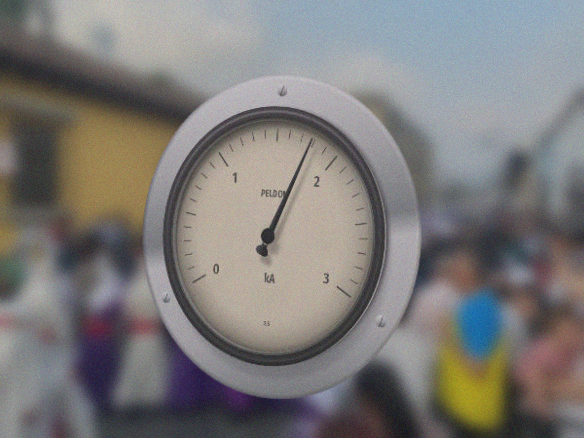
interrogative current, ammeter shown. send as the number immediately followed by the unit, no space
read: 1.8kA
